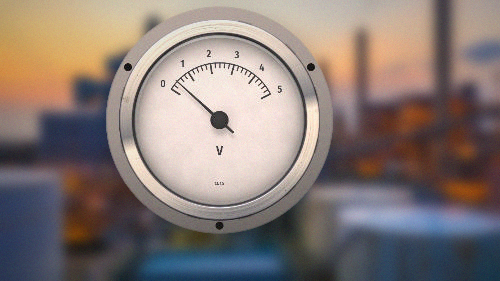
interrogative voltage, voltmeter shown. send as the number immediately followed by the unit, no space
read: 0.4V
